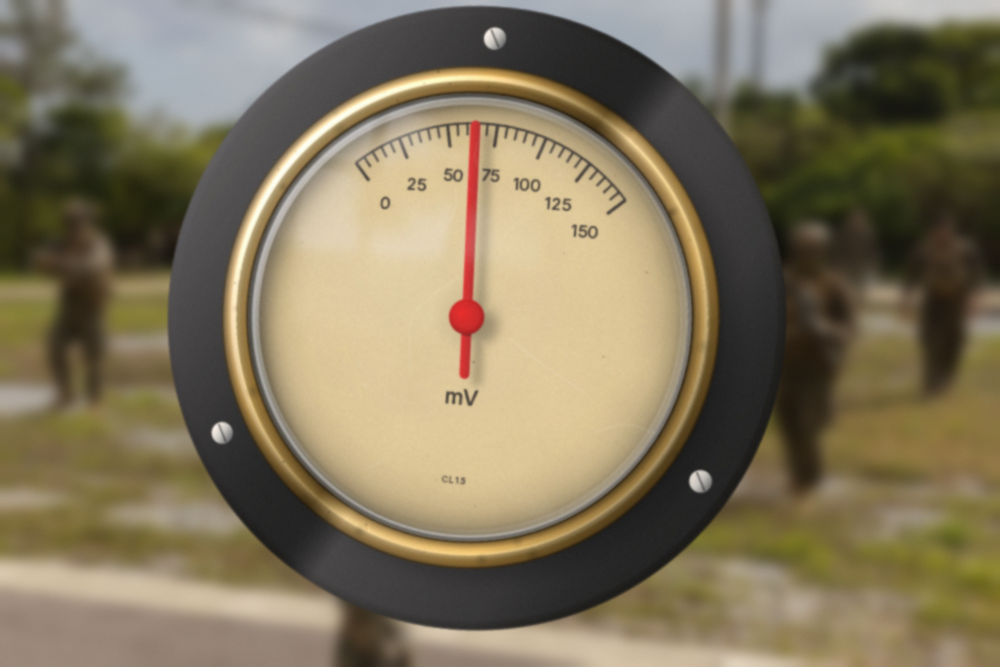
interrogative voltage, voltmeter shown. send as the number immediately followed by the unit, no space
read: 65mV
